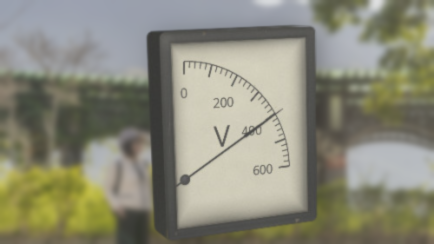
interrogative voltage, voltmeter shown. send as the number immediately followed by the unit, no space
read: 400V
